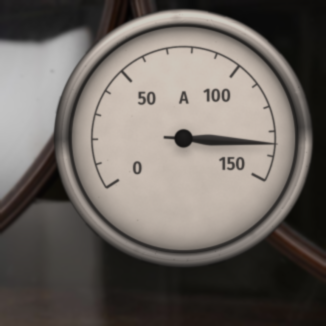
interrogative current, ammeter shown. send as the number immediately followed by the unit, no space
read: 135A
